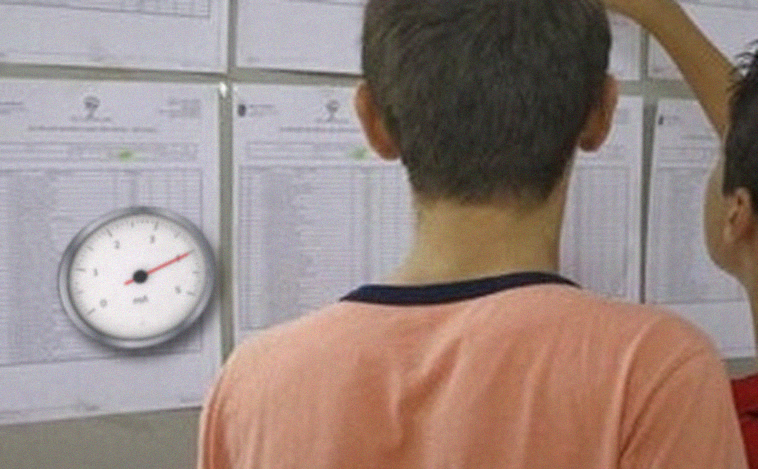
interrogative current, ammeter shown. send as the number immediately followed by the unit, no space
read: 4mA
